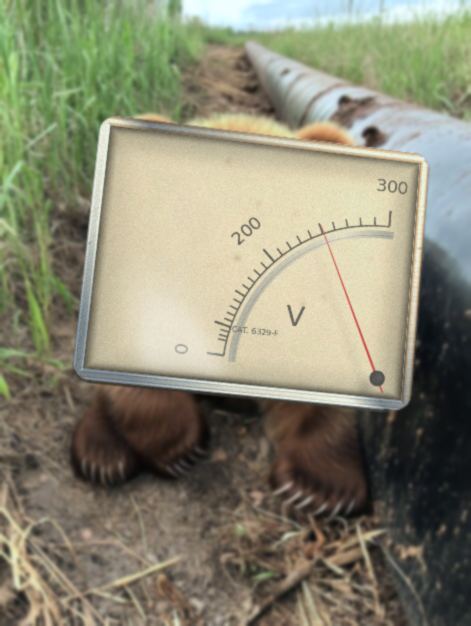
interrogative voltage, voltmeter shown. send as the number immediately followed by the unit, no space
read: 250V
